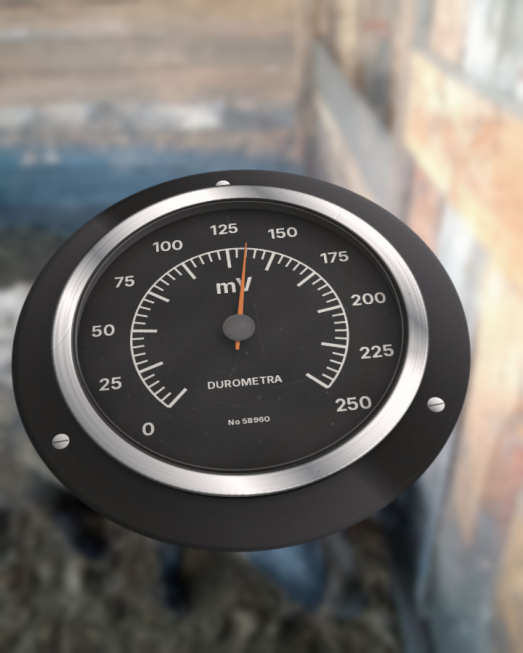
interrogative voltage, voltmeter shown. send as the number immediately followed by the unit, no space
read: 135mV
